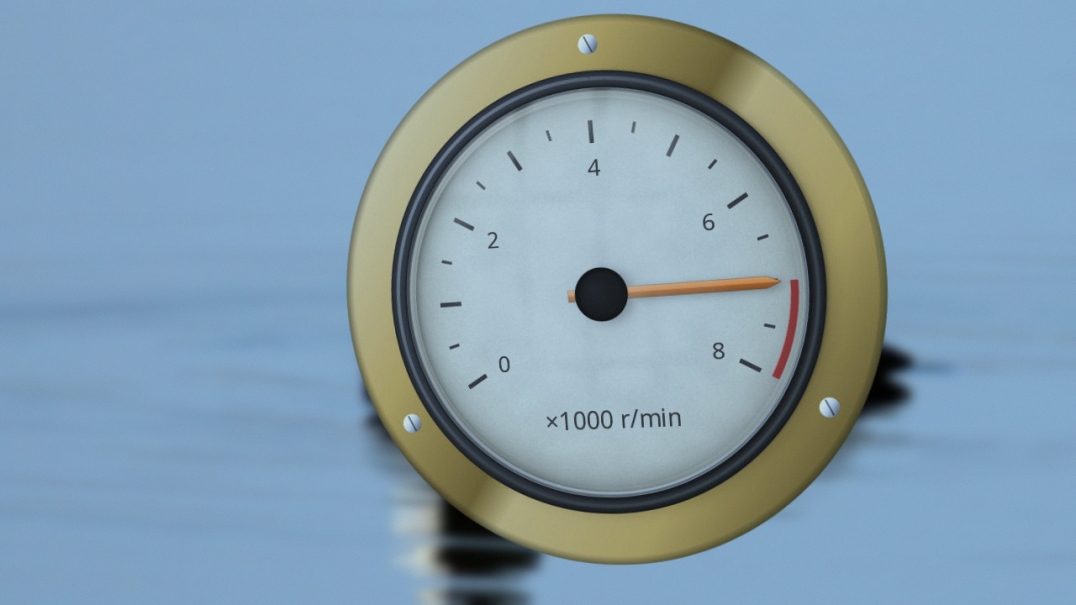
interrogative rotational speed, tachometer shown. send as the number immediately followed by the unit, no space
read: 7000rpm
